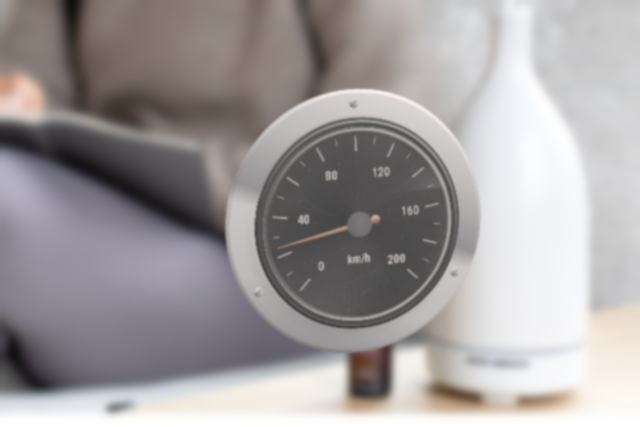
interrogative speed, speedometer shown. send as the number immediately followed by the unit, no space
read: 25km/h
